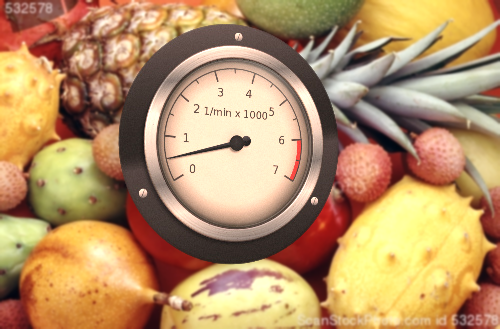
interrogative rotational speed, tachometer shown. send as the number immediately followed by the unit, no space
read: 500rpm
